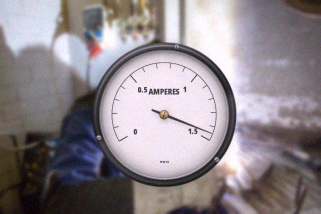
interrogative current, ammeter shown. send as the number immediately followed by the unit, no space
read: 1.45A
